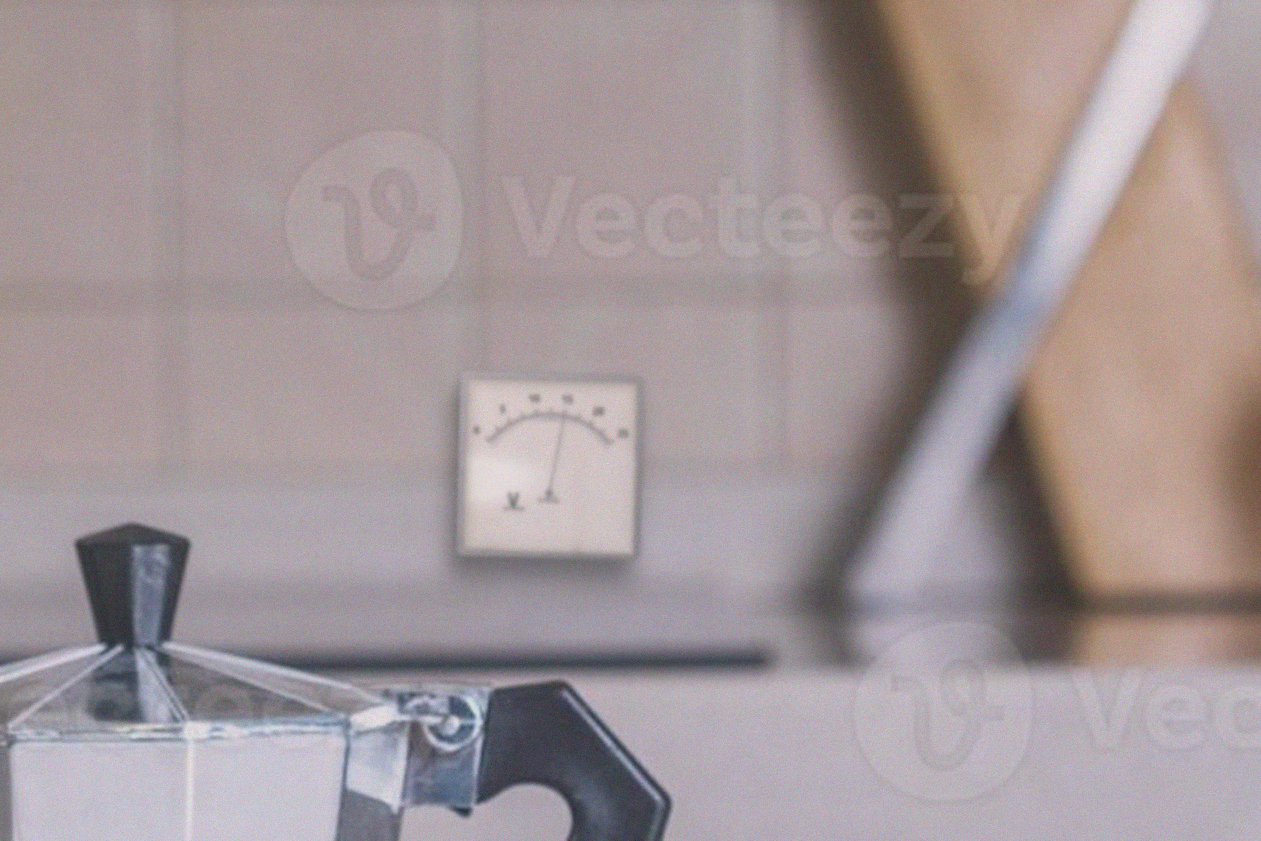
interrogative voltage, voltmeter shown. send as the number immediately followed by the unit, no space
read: 15V
